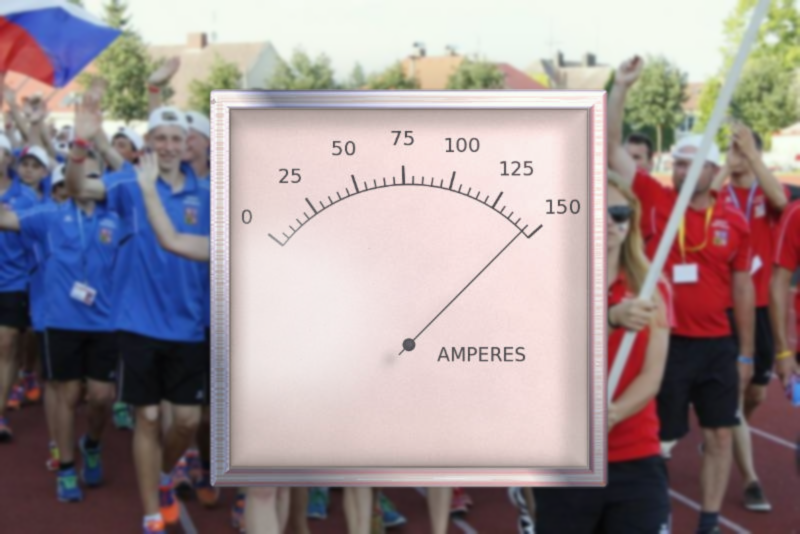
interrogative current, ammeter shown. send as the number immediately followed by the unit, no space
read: 145A
